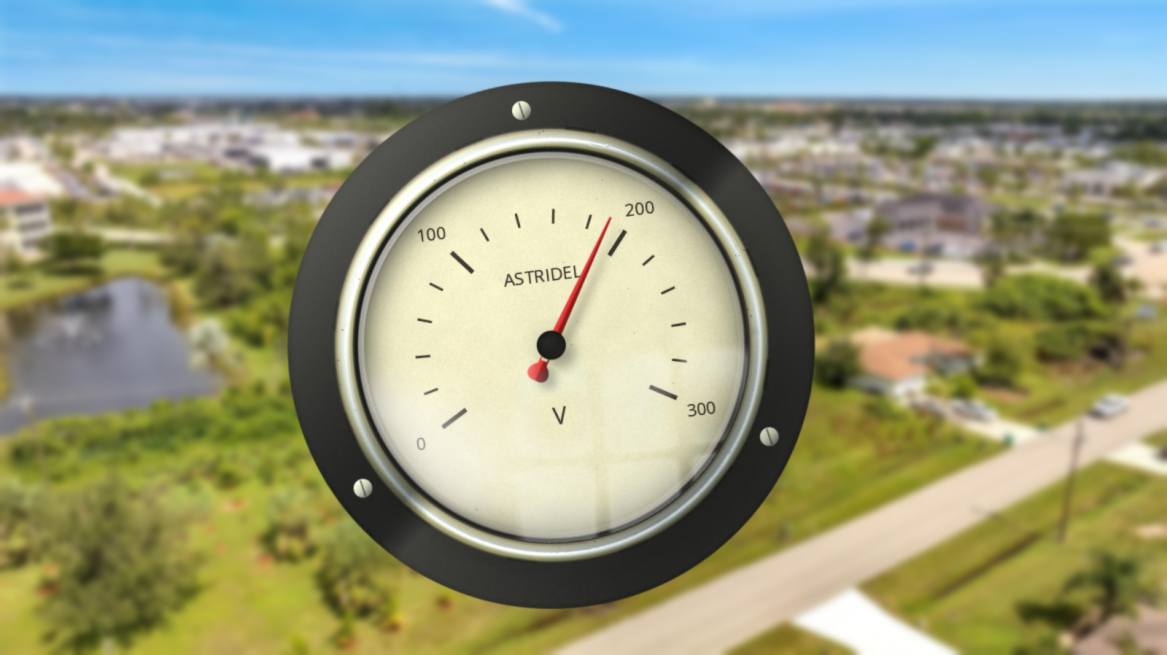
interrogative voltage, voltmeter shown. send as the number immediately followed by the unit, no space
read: 190V
